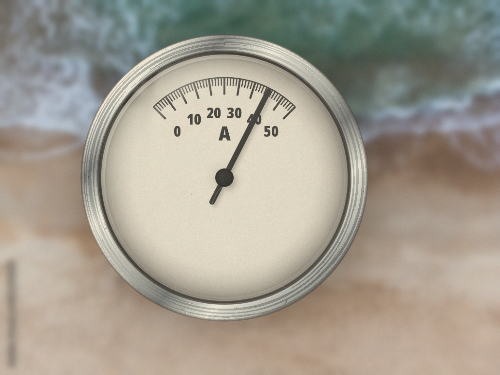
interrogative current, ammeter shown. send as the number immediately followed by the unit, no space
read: 40A
